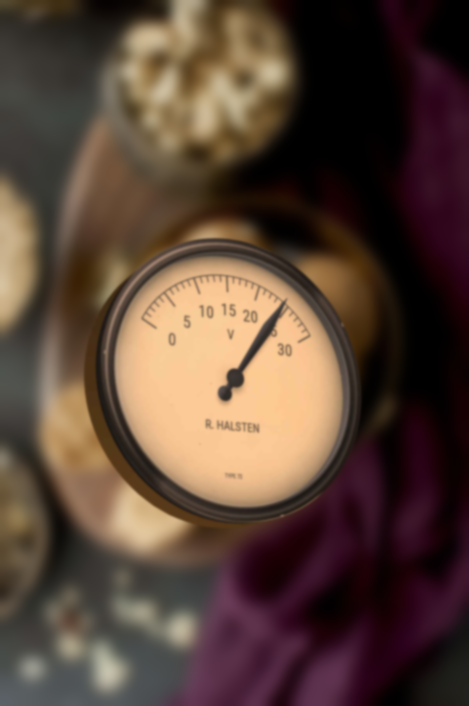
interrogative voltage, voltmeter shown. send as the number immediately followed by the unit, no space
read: 24V
